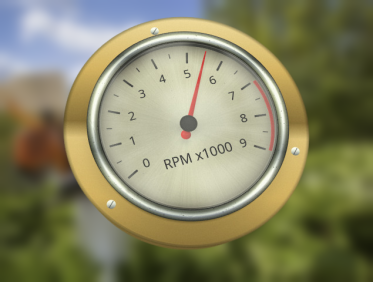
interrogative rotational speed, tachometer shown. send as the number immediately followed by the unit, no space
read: 5500rpm
